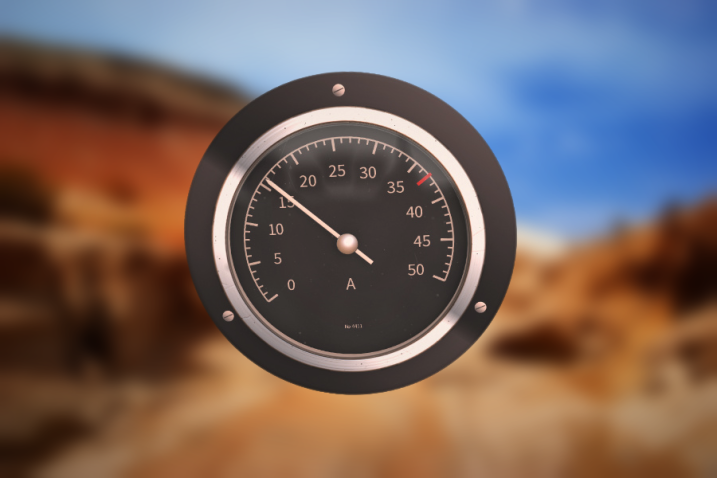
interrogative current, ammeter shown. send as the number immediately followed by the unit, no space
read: 16A
